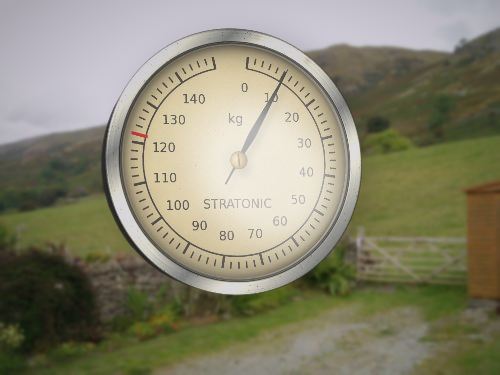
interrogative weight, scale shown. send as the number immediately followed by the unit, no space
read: 10kg
